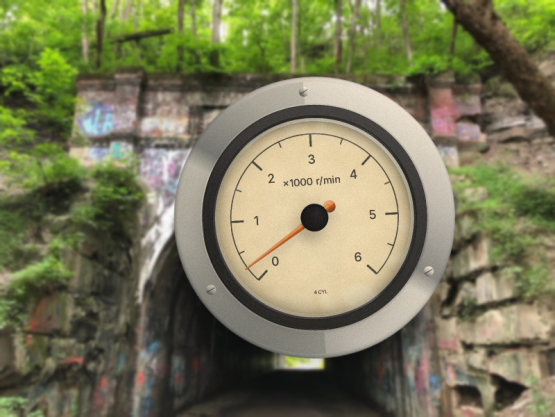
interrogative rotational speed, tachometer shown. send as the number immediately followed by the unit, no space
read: 250rpm
